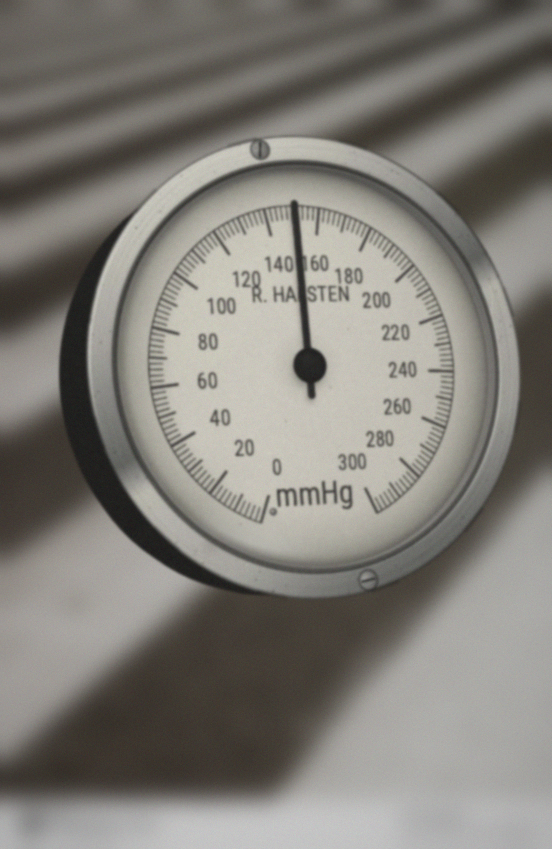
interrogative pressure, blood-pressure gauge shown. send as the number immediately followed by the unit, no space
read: 150mmHg
